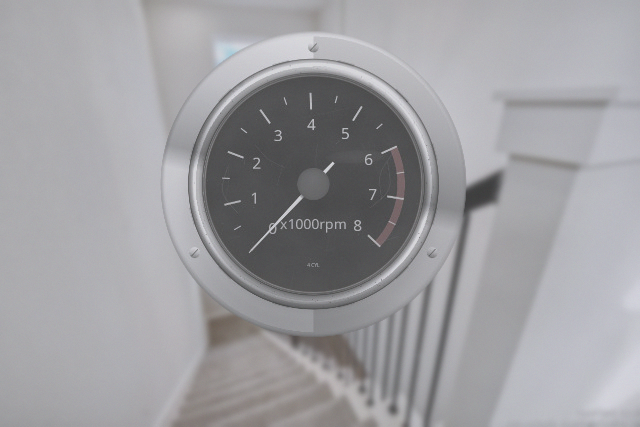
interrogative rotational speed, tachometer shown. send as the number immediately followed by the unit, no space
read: 0rpm
